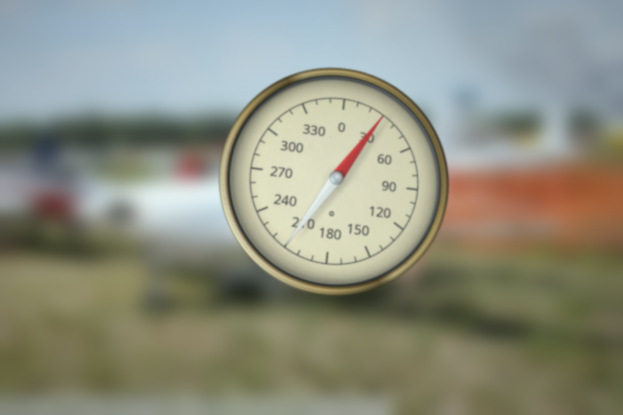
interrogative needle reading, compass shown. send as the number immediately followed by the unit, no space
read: 30°
